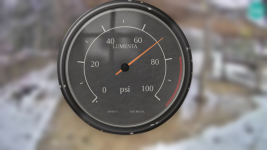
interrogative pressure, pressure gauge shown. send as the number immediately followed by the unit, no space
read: 70psi
